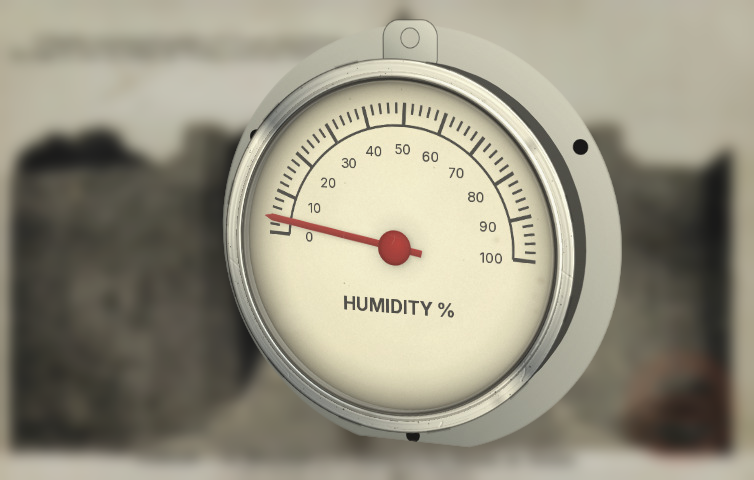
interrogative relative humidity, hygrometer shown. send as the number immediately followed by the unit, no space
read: 4%
